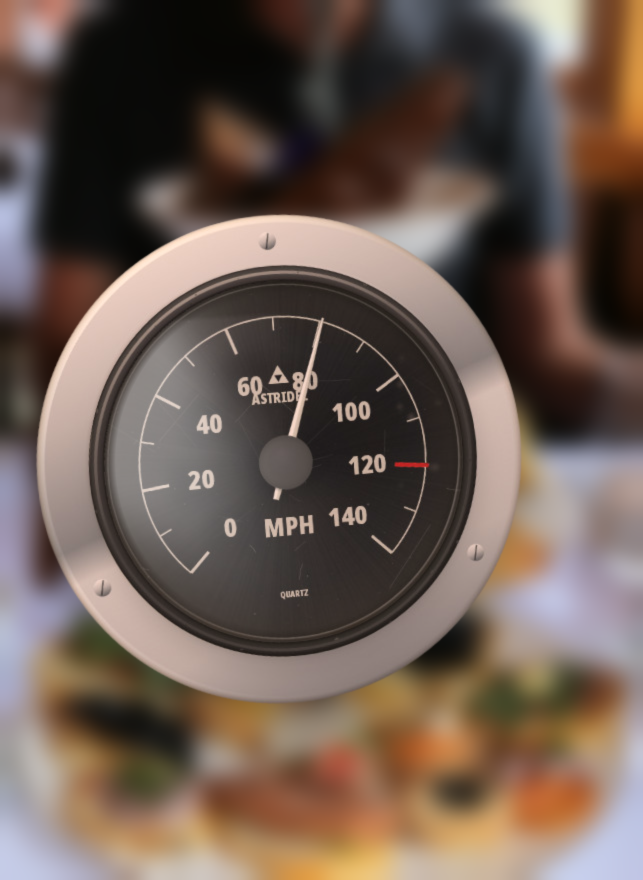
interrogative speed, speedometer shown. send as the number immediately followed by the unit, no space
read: 80mph
